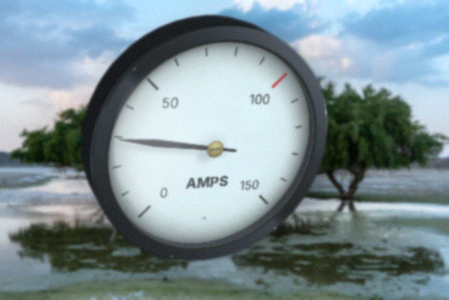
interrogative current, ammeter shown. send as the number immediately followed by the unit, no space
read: 30A
